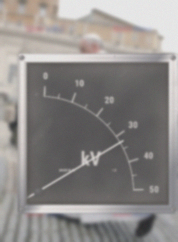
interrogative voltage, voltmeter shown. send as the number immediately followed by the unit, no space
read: 32.5kV
